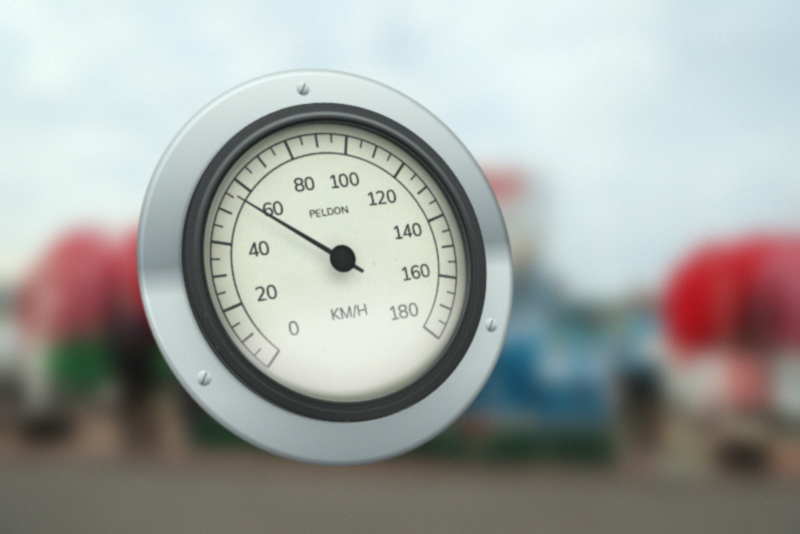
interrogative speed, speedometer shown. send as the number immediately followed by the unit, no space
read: 55km/h
